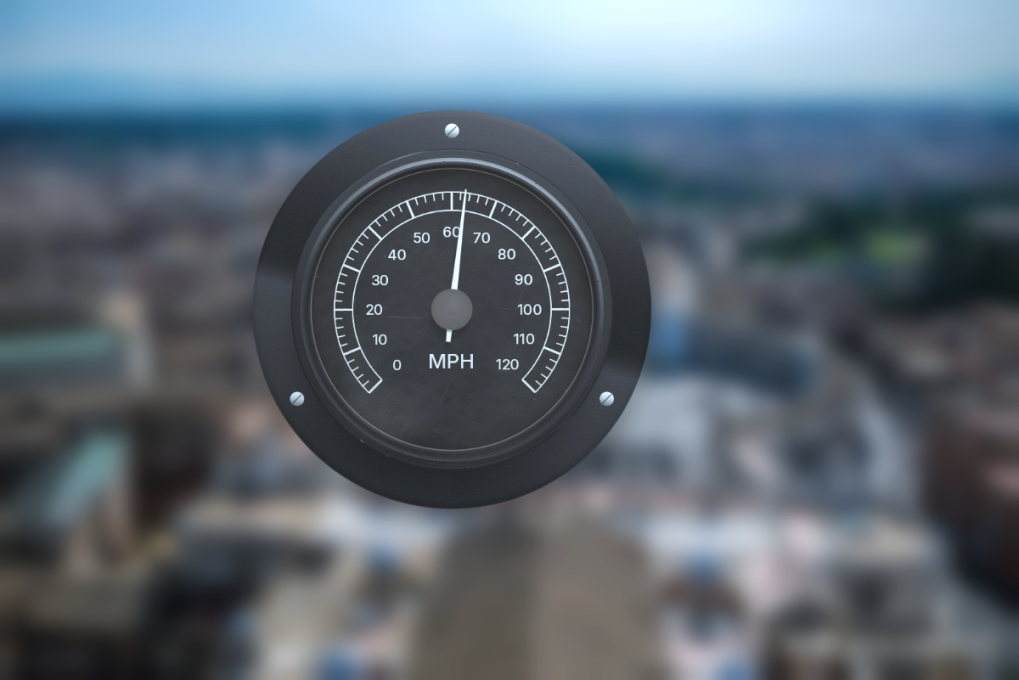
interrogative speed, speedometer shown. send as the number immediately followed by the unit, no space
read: 63mph
